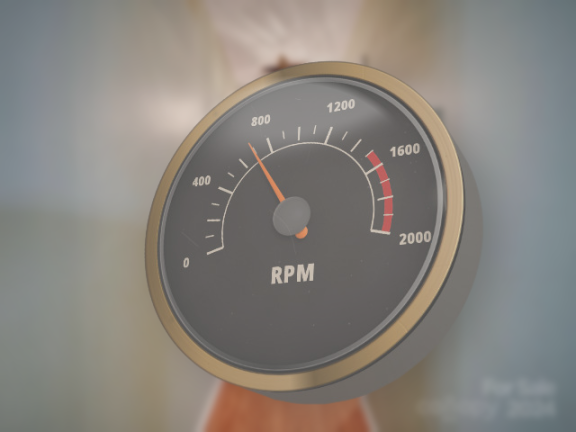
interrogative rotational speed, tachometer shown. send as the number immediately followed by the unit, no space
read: 700rpm
